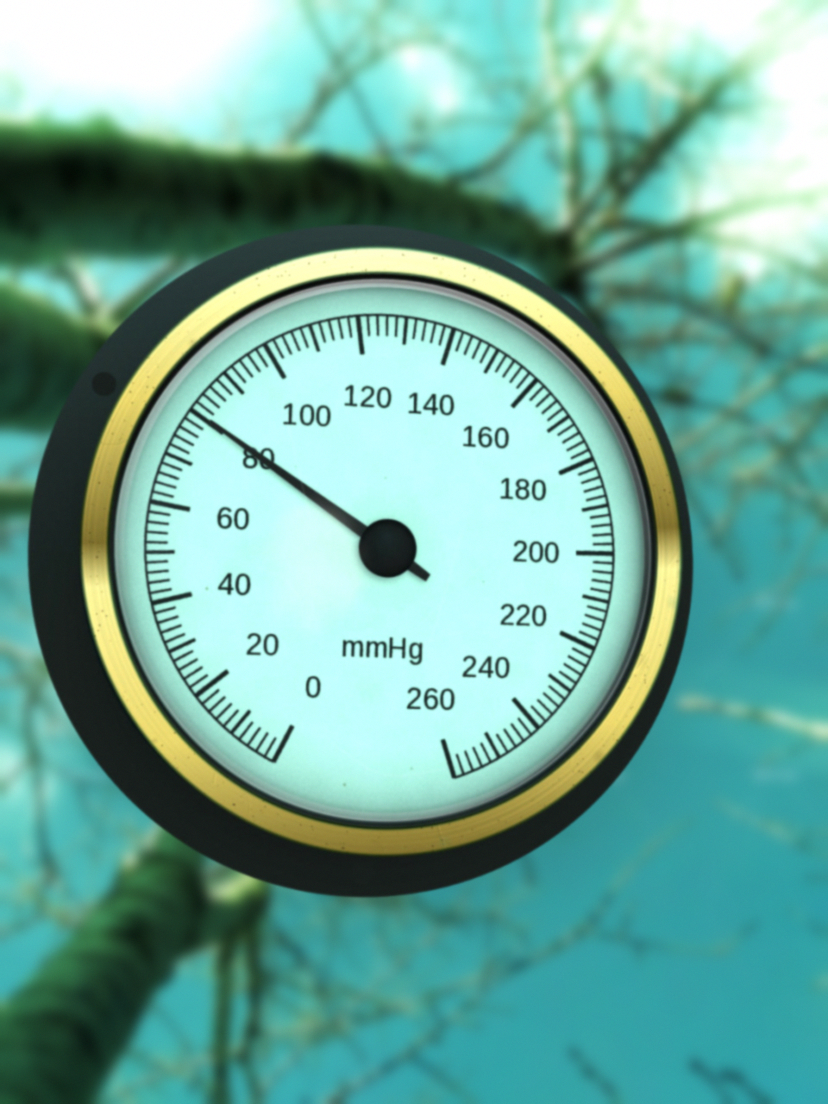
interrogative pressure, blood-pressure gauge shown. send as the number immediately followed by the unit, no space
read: 80mmHg
